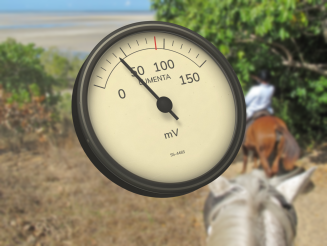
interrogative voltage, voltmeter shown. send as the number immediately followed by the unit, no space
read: 40mV
